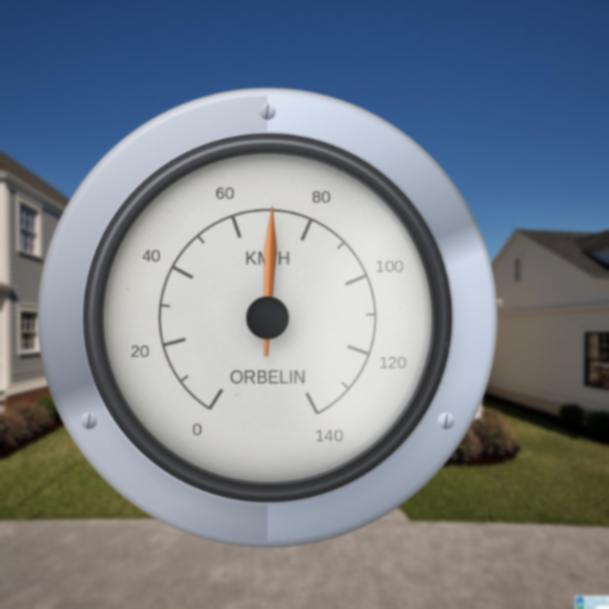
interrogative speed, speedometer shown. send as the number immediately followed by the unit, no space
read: 70km/h
